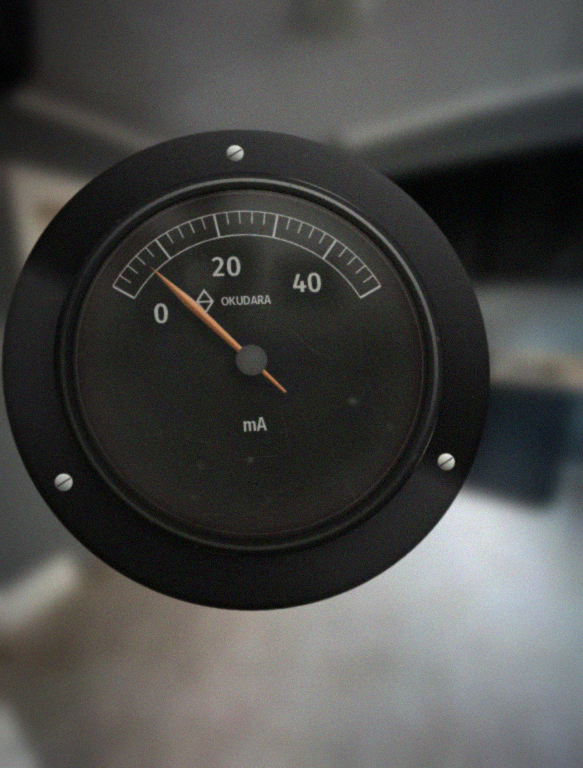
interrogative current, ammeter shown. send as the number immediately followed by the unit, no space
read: 6mA
